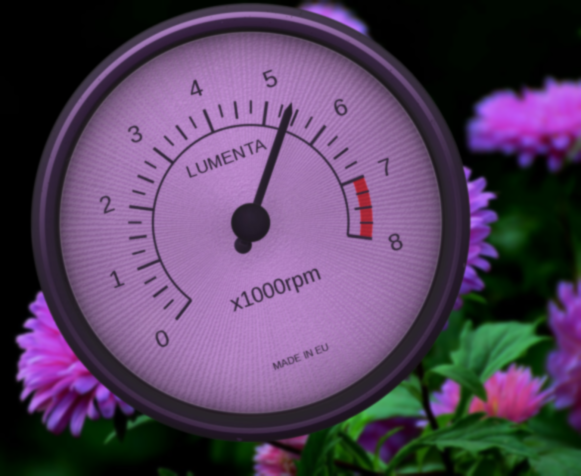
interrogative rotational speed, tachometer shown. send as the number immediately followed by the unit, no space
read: 5375rpm
